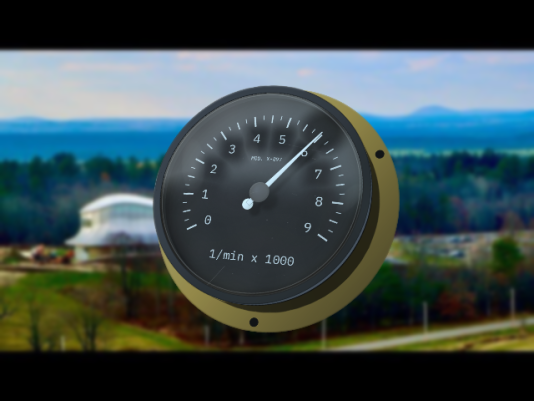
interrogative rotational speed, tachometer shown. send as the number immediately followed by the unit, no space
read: 6000rpm
